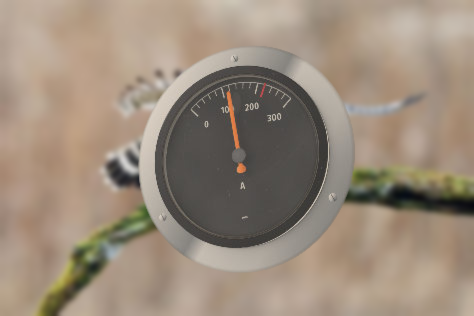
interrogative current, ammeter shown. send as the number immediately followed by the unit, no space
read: 120A
